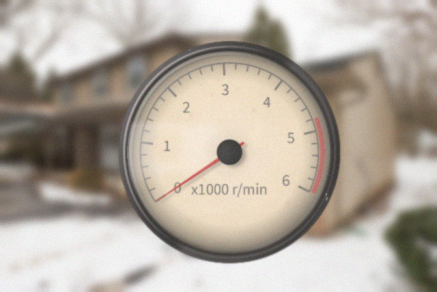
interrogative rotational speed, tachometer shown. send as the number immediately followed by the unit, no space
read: 0rpm
